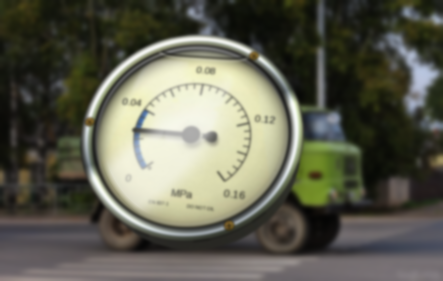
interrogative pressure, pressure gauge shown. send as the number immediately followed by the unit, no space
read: 0.025MPa
